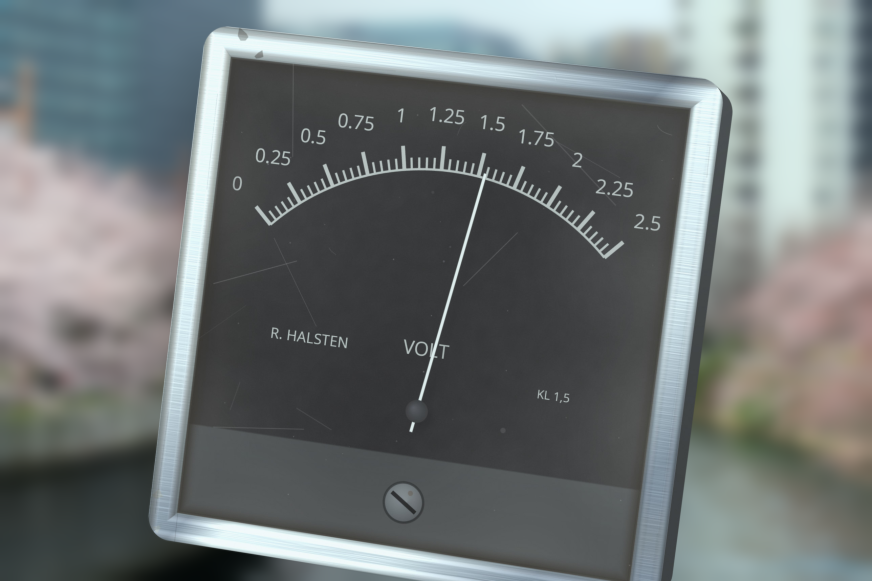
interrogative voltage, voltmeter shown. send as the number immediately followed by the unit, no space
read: 1.55V
